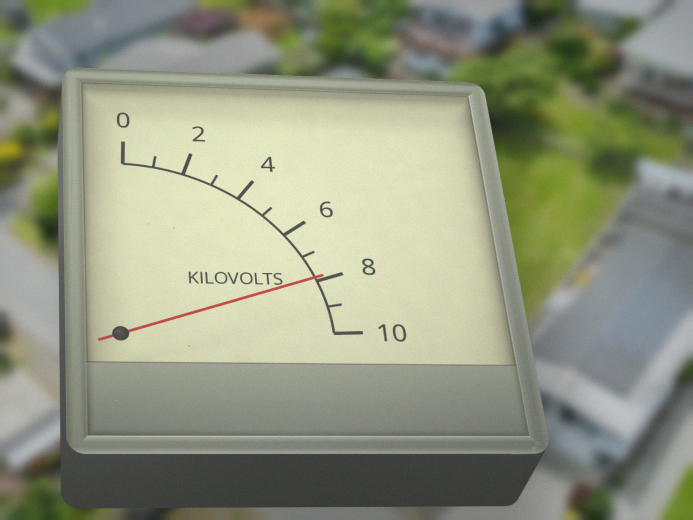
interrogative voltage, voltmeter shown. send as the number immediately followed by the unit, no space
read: 8kV
